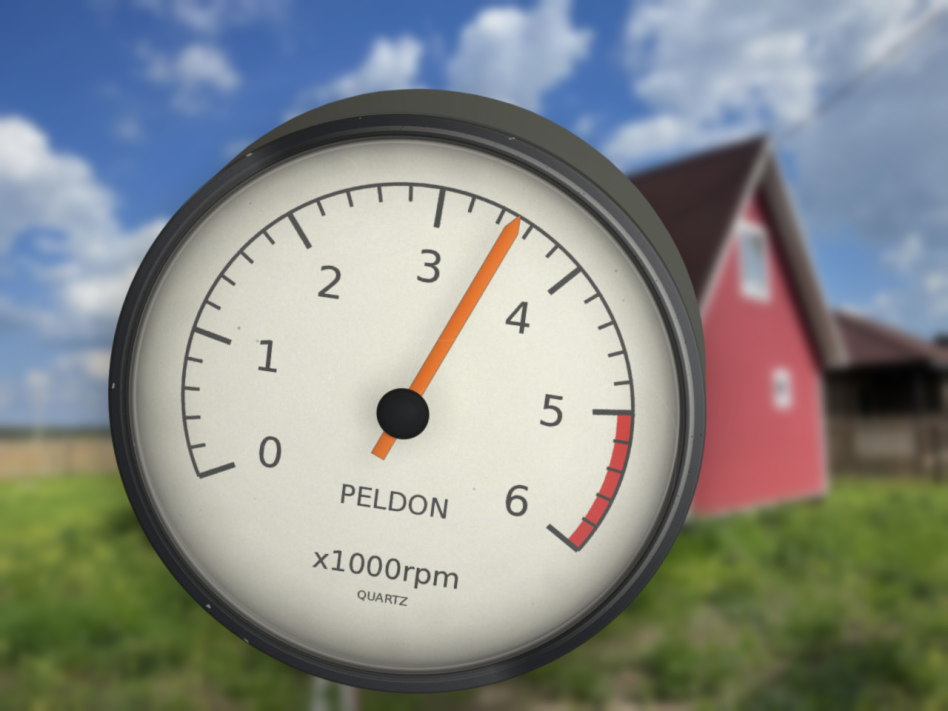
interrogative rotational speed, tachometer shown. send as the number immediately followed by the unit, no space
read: 3500rpm
